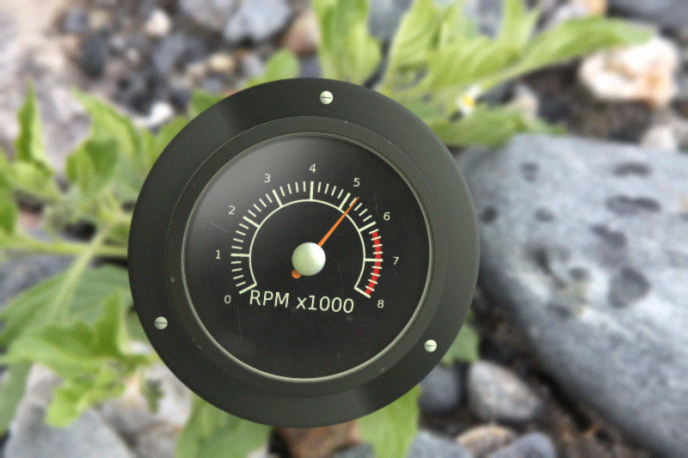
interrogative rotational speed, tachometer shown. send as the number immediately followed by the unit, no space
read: 5200rpm
